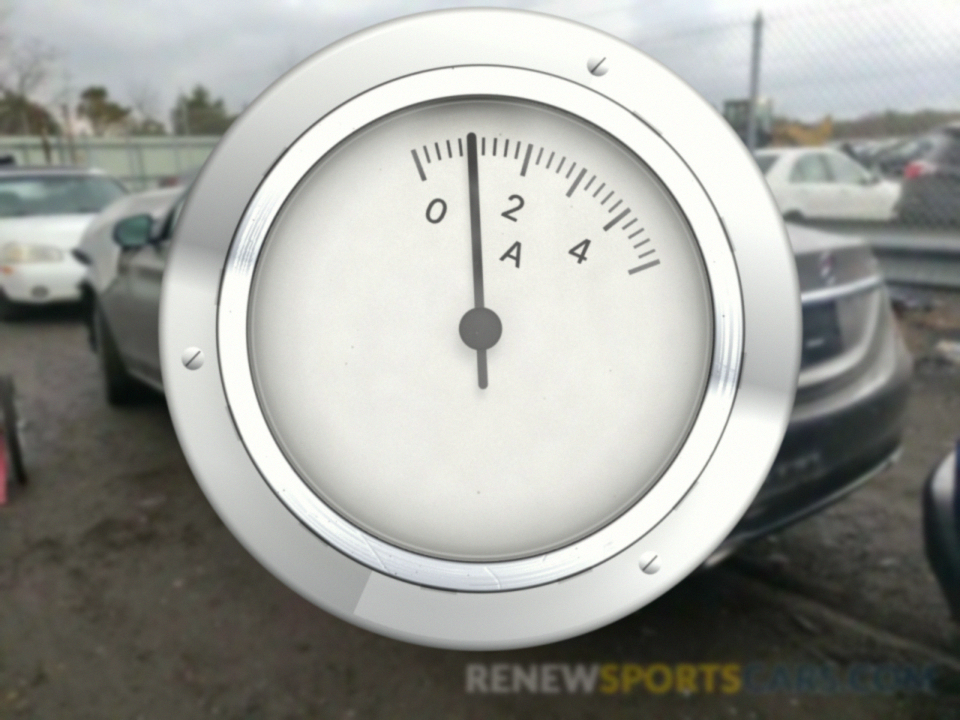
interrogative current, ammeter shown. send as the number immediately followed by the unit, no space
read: 1A
